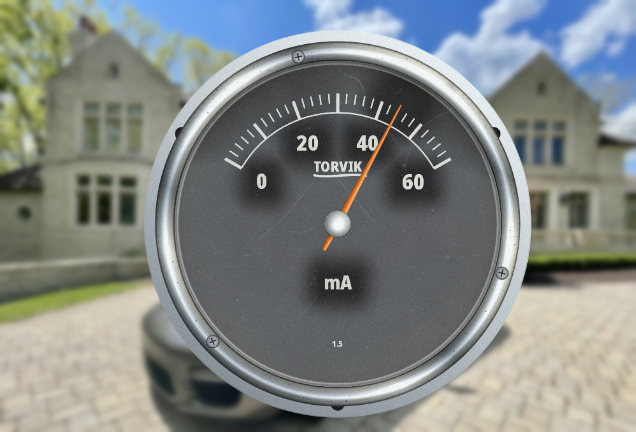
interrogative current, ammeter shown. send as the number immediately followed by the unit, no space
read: 44mA
